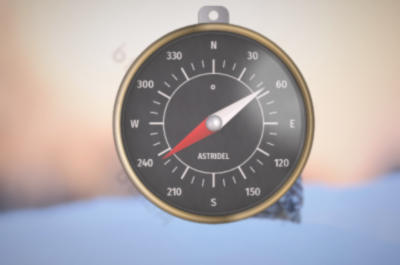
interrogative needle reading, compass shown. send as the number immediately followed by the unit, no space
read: 235°
